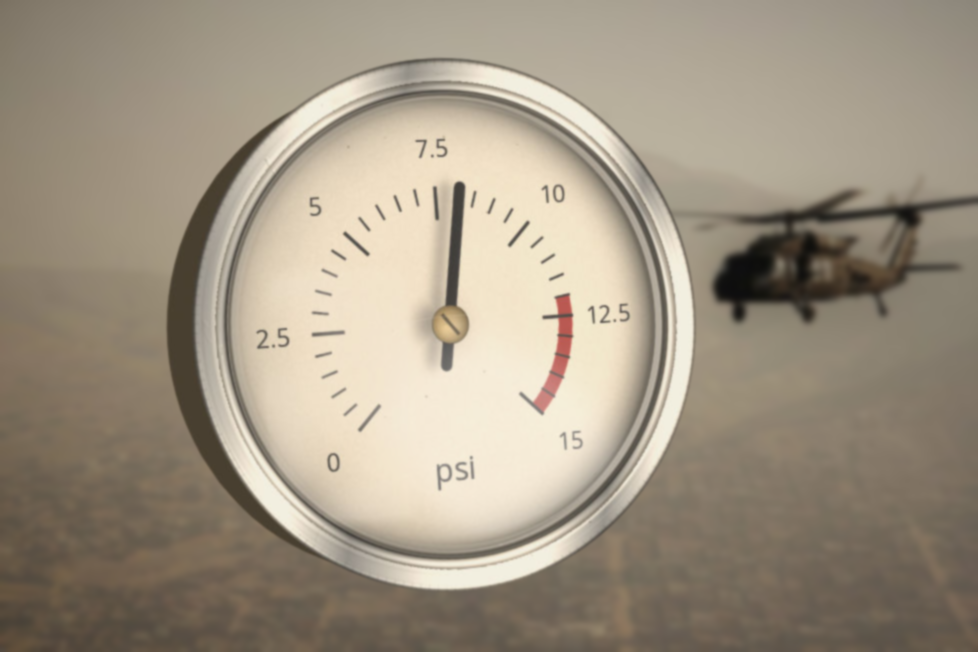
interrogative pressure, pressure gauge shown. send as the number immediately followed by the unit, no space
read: 8psi
